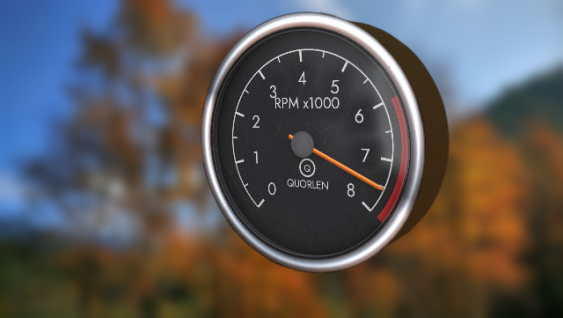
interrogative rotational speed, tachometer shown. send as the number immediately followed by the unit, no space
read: 7500rpm
